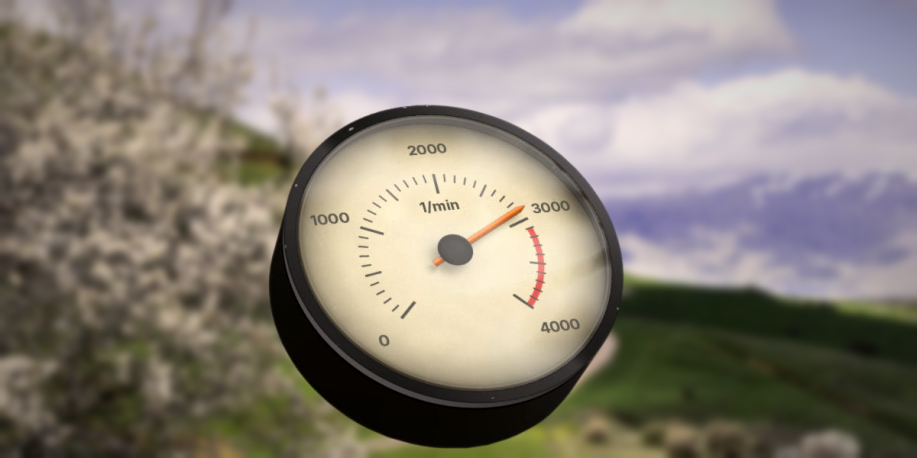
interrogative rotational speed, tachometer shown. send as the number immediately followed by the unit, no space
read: 2900rpm
